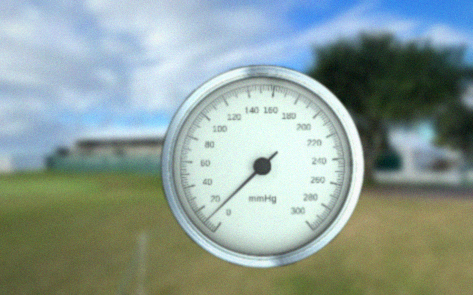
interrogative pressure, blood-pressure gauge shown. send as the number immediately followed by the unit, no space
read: 10mmHg
